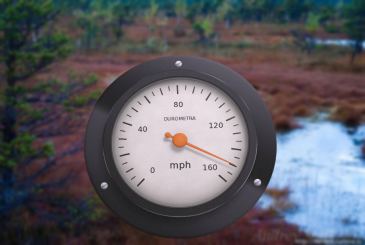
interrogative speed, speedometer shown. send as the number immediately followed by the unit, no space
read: 150mph
